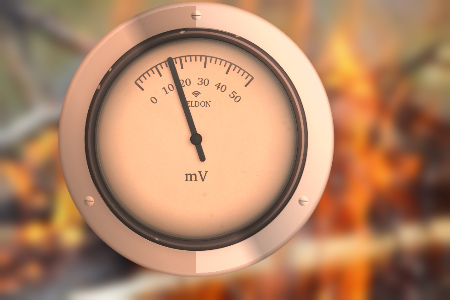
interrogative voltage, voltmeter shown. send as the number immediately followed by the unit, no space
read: 16mV
